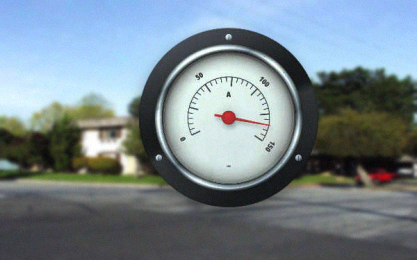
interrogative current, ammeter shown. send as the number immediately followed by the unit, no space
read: 135A
